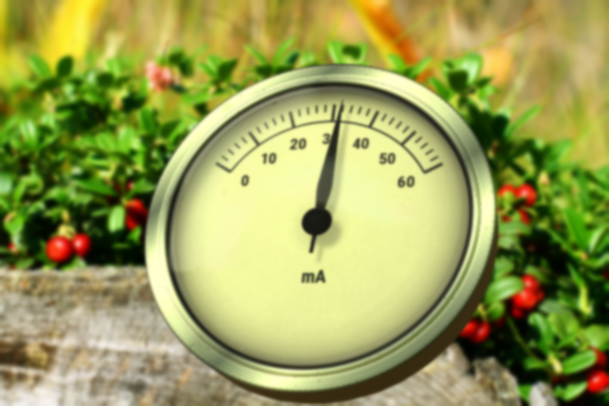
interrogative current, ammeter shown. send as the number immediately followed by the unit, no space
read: 32mA
